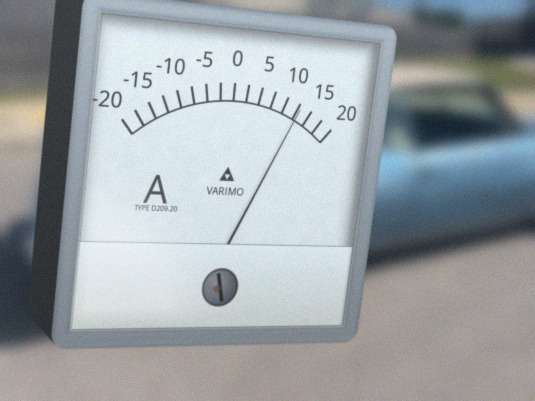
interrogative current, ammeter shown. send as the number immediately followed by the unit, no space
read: 12.5A
